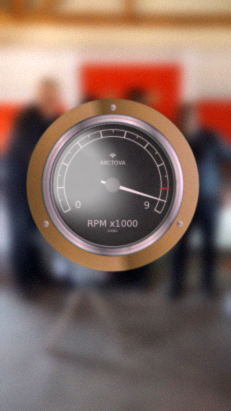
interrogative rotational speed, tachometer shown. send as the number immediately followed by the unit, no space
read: 8500rpm
